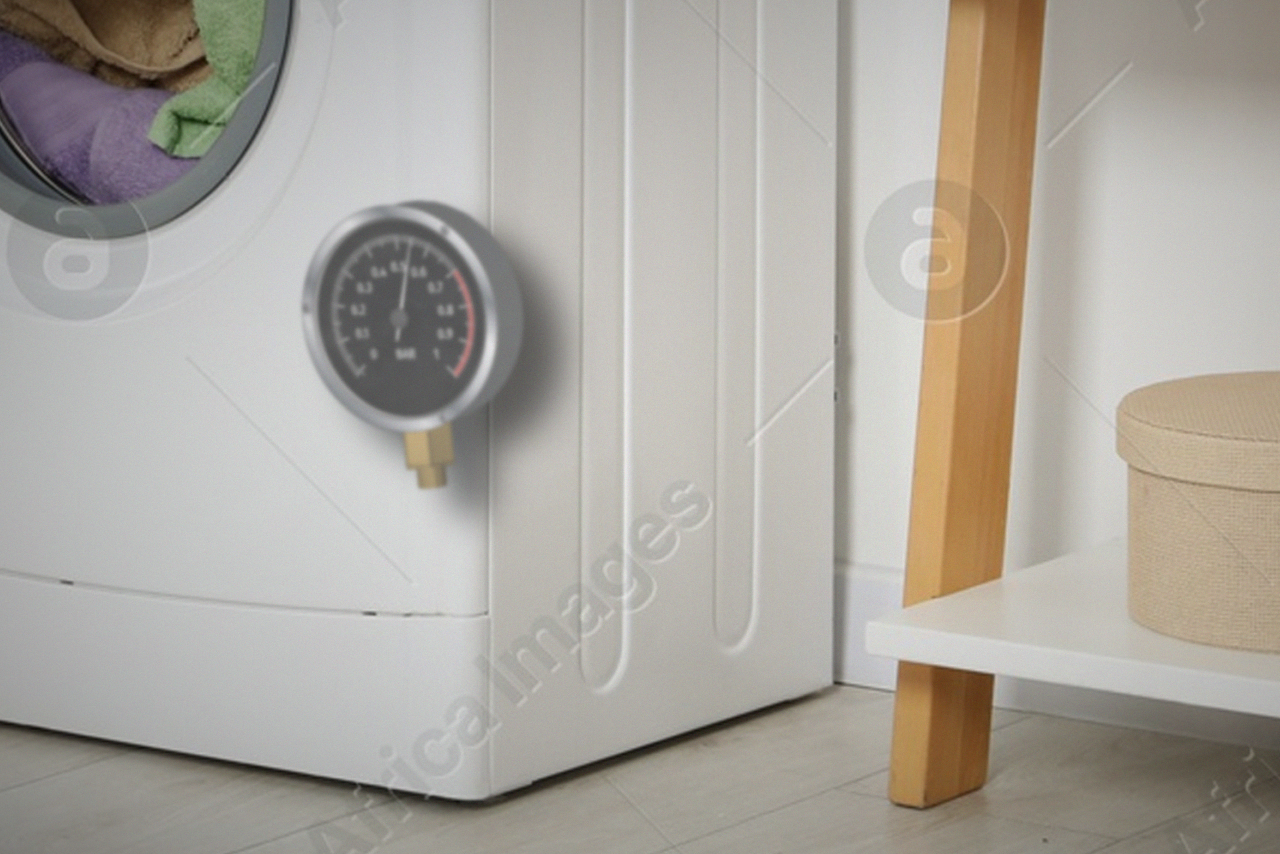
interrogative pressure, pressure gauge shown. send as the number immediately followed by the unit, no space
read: 0.55bar
